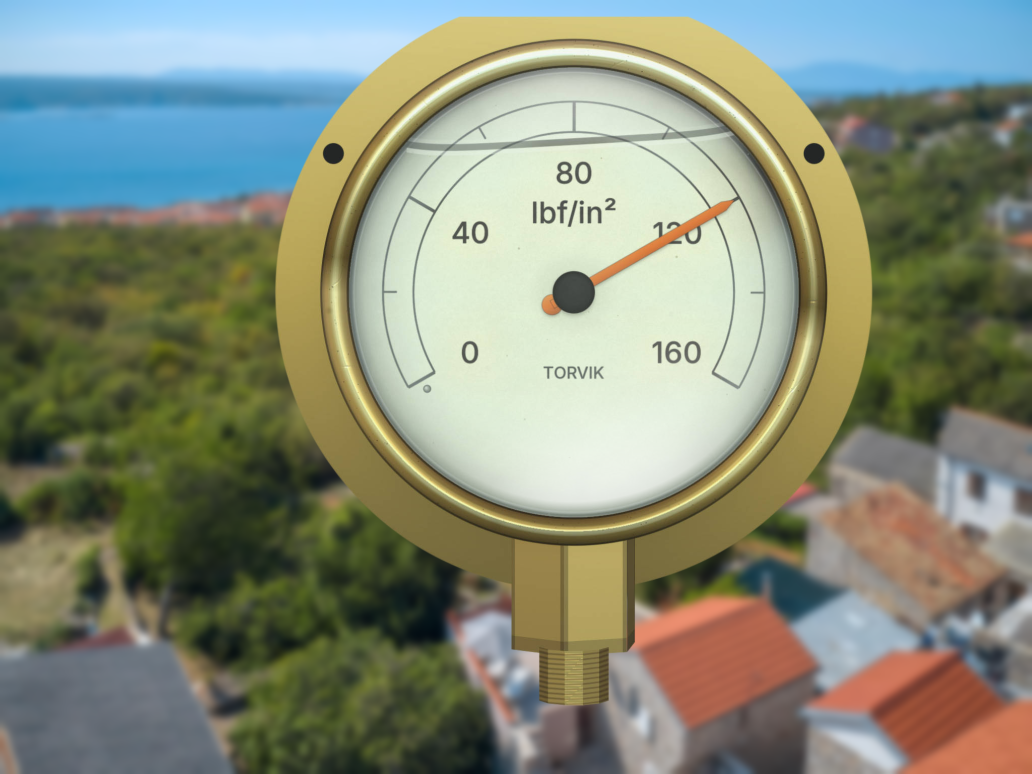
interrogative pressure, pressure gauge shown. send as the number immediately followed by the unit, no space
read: 120psi
